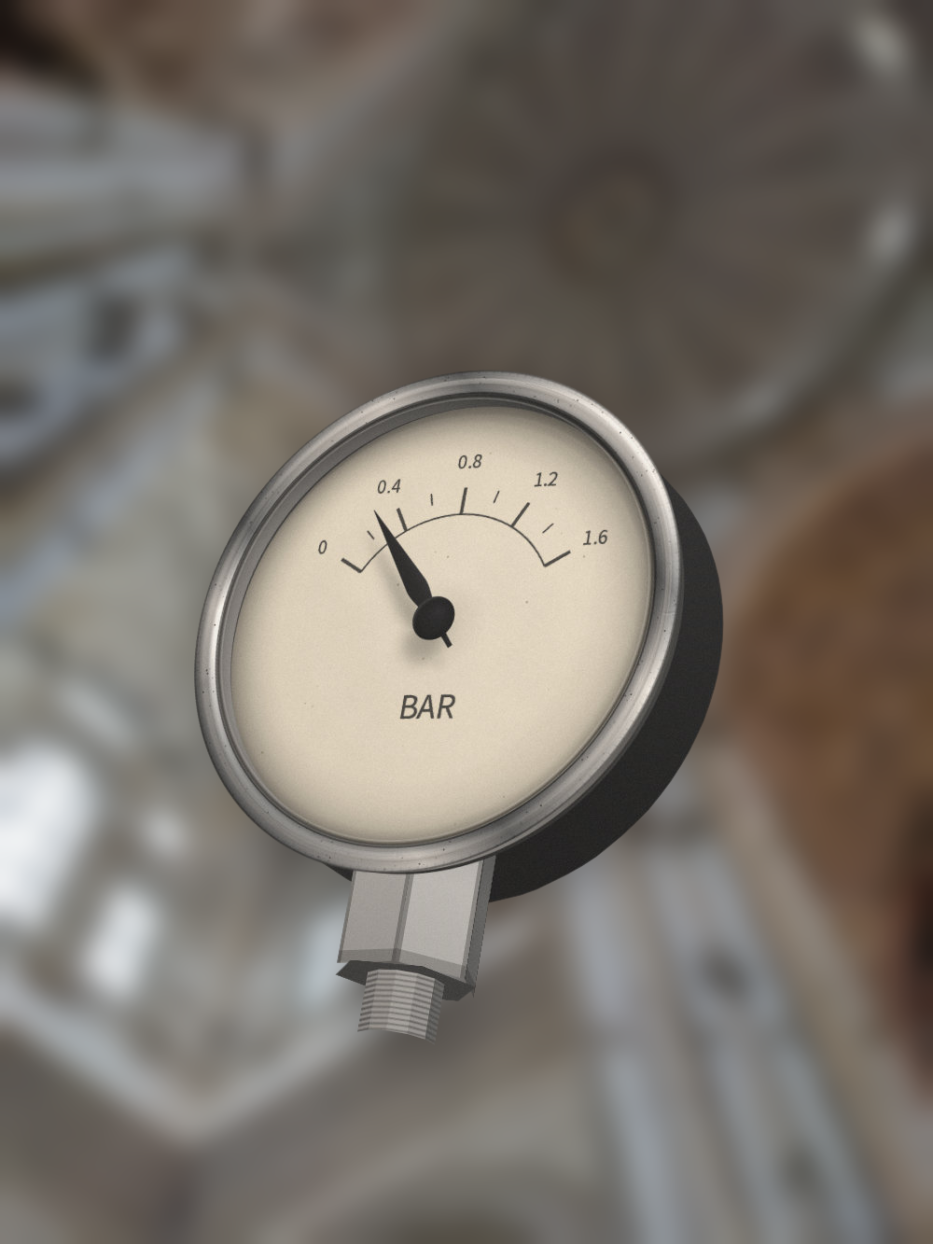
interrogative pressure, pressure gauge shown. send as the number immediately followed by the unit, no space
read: 0.3bar
